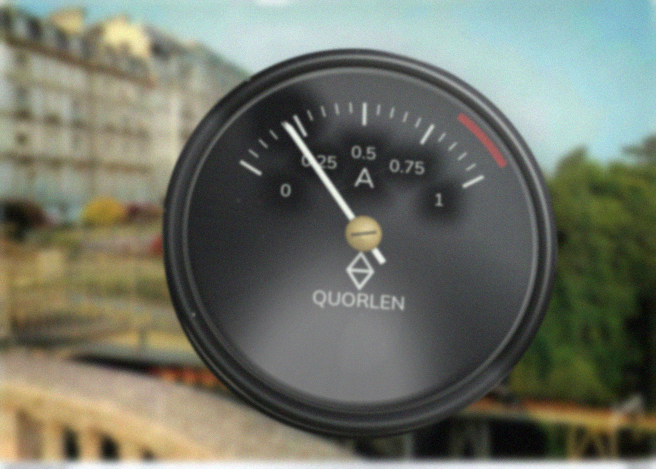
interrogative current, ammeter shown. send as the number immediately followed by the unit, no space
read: 0.2A
